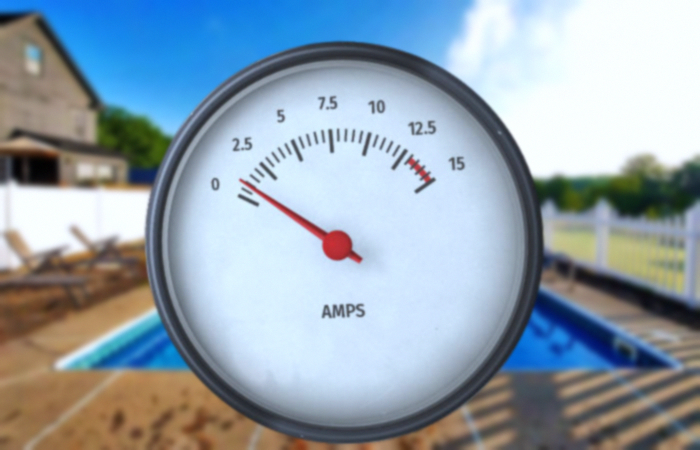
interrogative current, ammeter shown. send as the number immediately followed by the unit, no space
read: 1A
